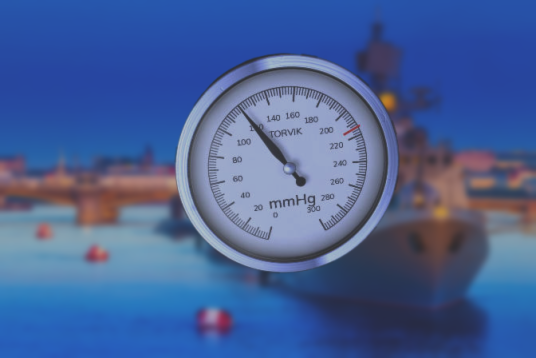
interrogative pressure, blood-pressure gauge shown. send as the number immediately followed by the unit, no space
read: 120mmHg
